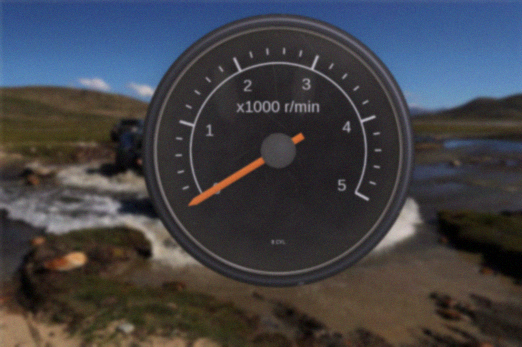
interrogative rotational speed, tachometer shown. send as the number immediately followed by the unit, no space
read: 0rpm
